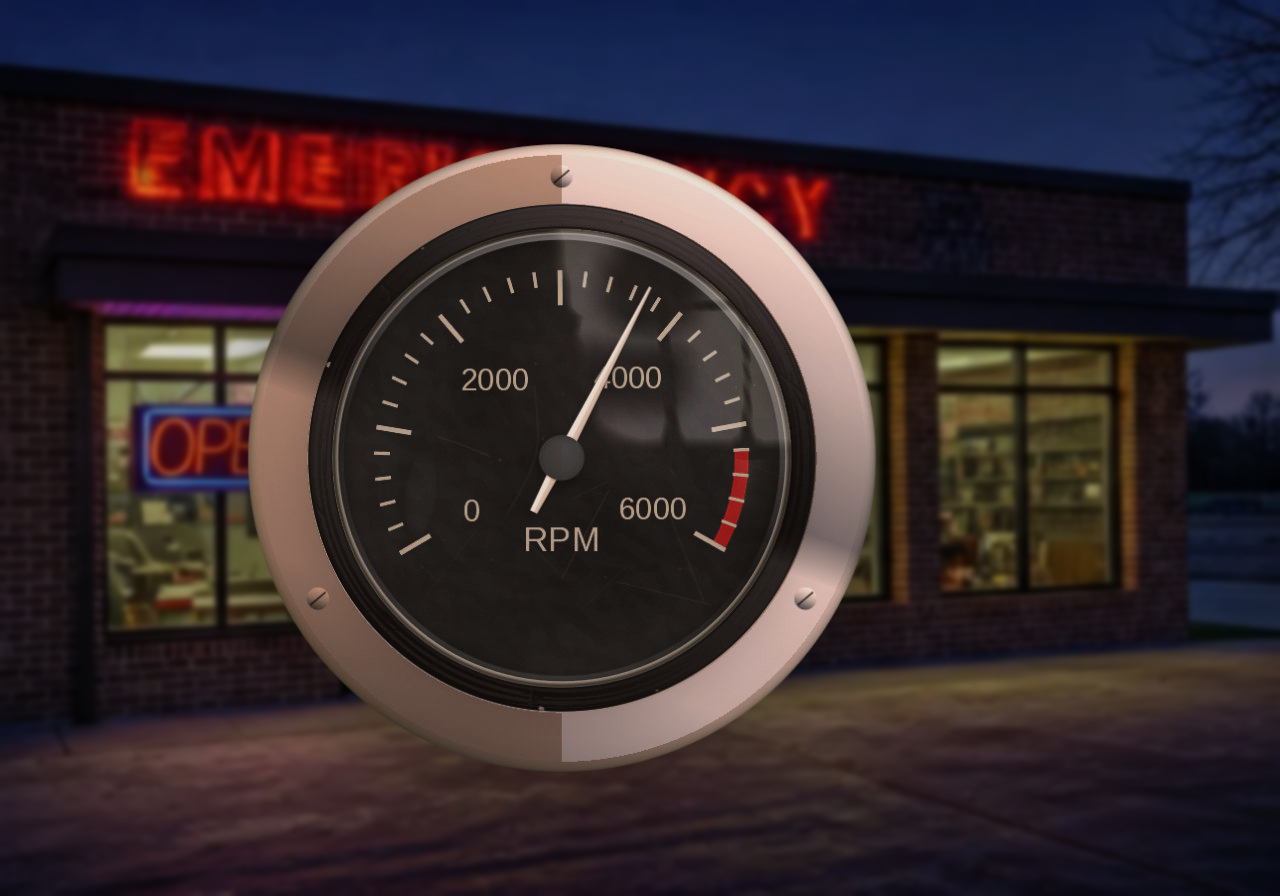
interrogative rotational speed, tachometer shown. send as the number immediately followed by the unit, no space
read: 3700rpm
